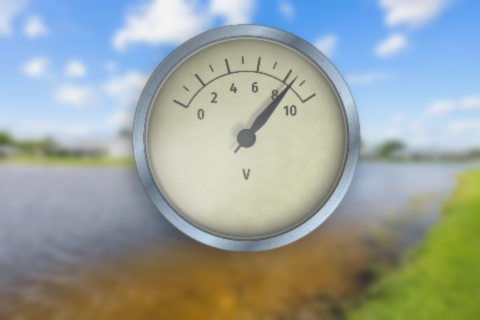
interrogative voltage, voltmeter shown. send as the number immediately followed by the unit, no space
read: 8.5V
